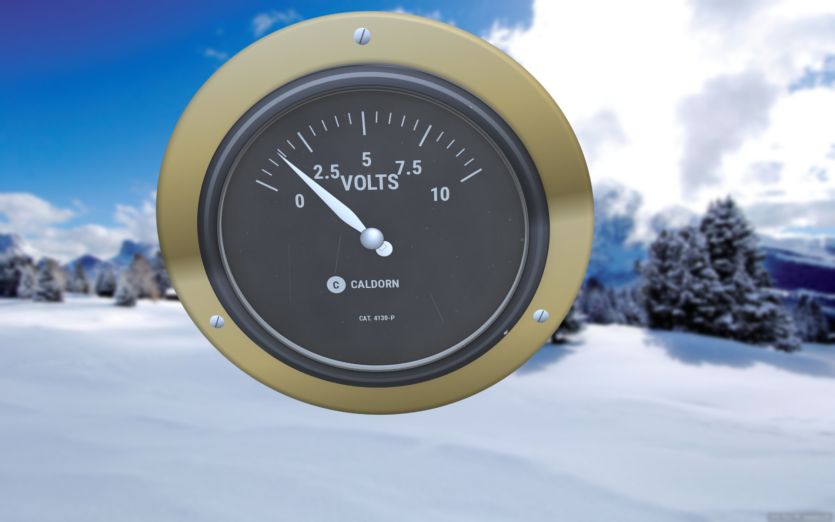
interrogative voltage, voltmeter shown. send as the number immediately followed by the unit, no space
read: 1.5V
